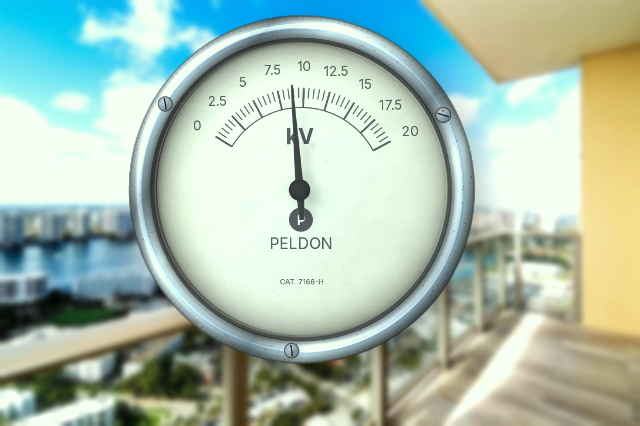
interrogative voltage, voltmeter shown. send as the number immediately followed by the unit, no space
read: 9kV
